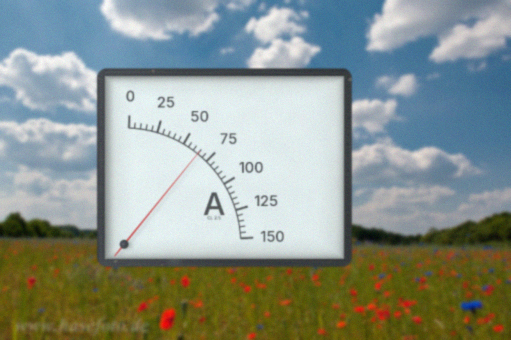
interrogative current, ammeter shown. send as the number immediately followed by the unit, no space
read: 65A
